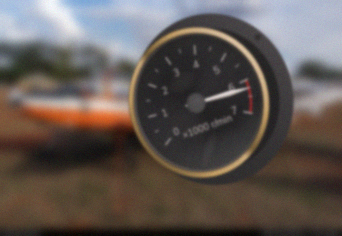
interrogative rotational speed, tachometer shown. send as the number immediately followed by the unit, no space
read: 6250rpm
